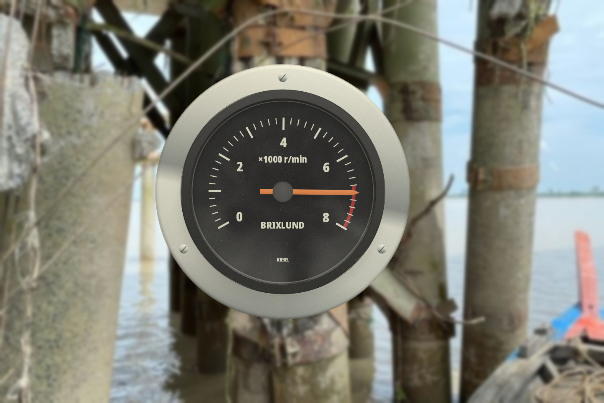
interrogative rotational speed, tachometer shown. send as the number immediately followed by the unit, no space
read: 7000rpm
